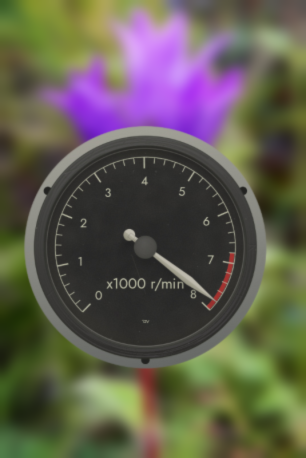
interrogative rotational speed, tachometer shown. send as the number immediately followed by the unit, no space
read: 7800rpm
